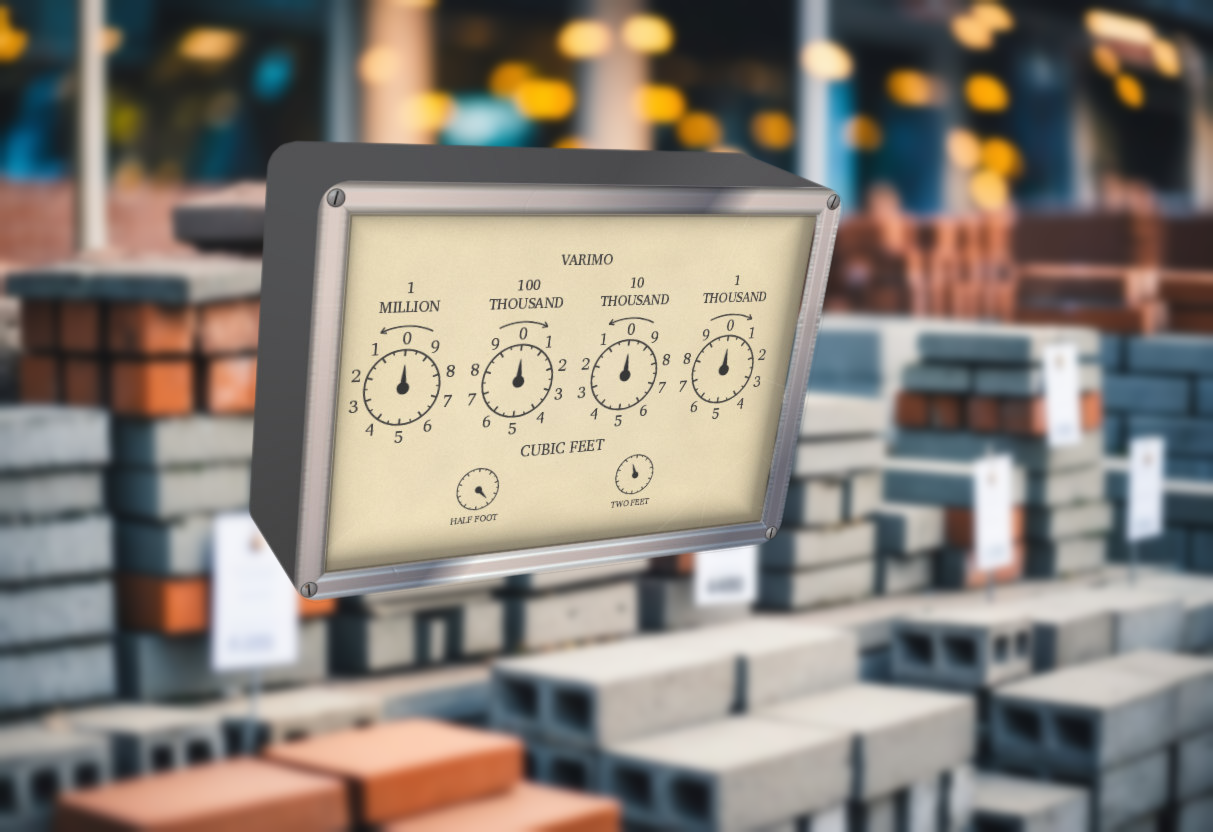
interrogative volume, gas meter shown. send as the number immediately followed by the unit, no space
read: 0ft³
